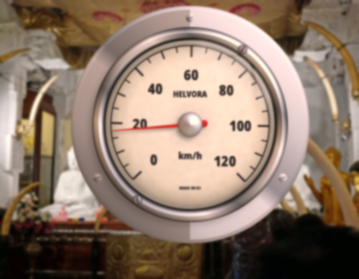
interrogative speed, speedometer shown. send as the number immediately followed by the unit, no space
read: 17.5km/h
